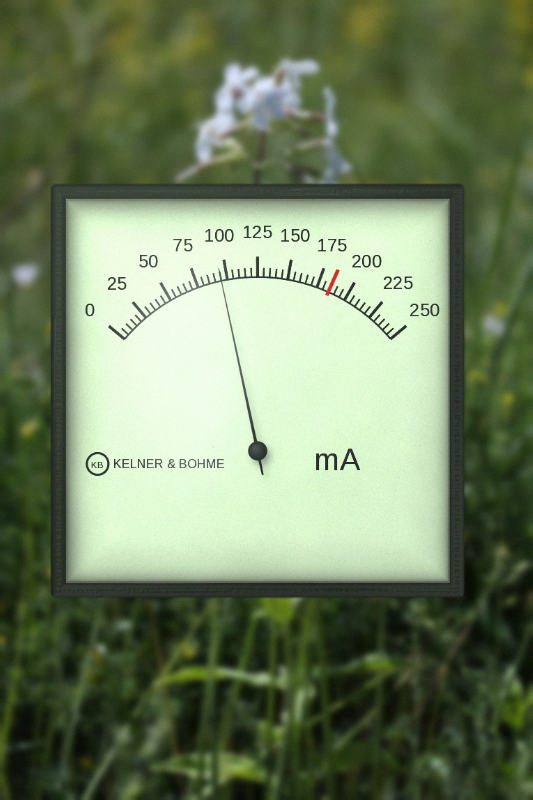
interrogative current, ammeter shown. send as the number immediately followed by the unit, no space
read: 95mA
